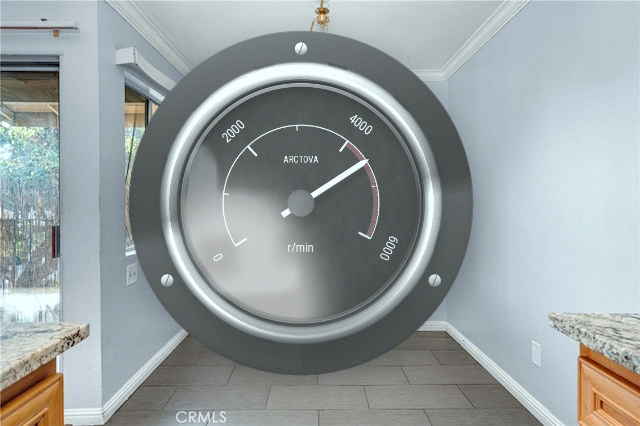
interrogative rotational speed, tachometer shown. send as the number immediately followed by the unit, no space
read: 4500rpm
